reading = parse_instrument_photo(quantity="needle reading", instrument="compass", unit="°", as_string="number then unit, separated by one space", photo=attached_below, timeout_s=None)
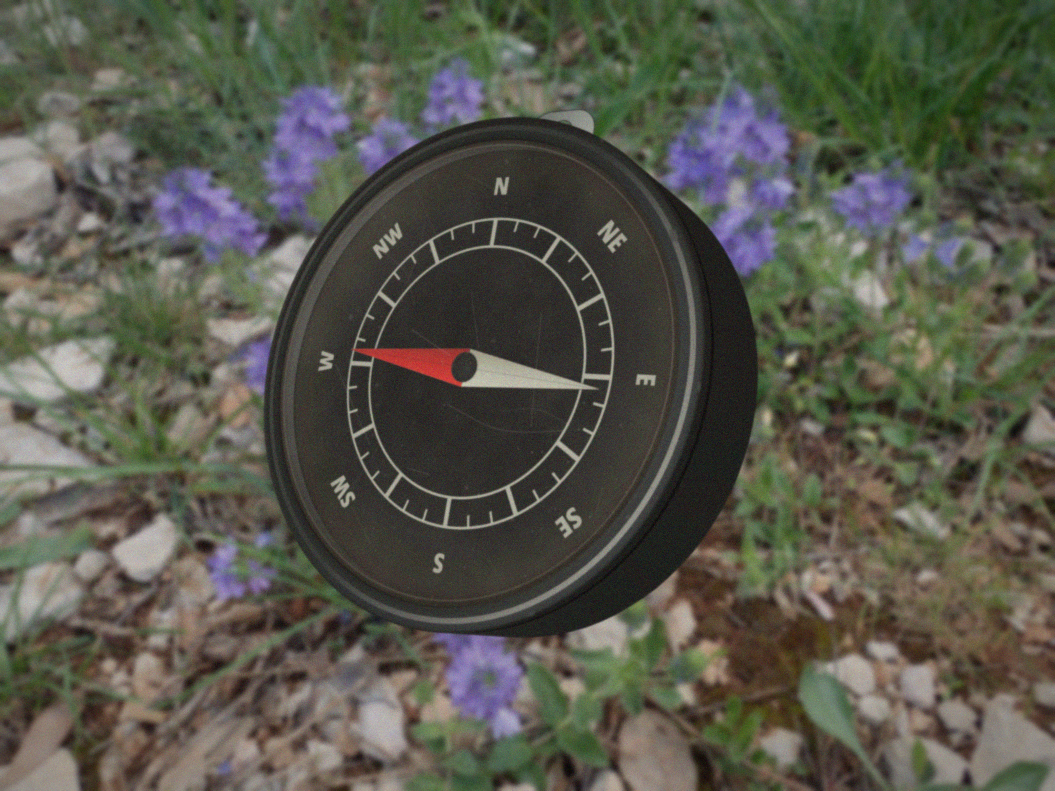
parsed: 275 °
